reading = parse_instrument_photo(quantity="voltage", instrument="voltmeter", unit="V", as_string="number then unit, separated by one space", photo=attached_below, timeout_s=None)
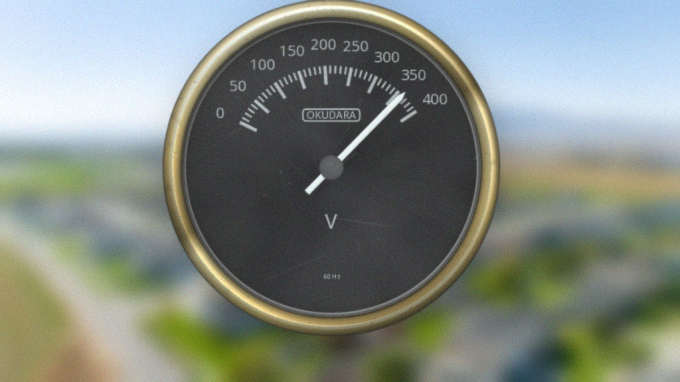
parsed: 360 V
